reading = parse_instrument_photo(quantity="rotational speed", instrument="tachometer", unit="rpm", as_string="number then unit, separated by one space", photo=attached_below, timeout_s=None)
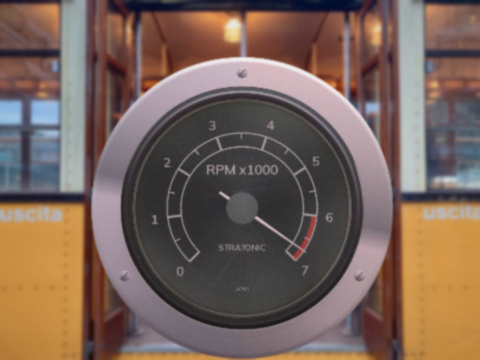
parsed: 6750 rpm
